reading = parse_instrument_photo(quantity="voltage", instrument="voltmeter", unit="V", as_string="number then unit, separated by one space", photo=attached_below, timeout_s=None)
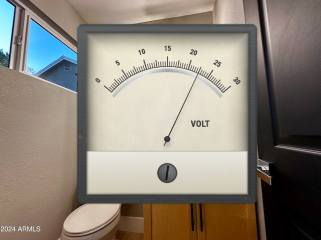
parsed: 22.5 V
